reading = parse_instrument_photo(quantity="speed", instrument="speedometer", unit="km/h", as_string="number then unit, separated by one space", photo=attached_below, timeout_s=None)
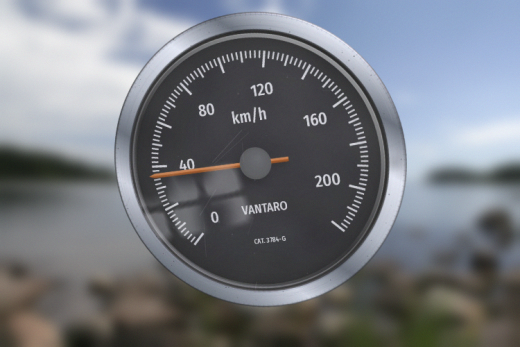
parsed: 36 km/h
